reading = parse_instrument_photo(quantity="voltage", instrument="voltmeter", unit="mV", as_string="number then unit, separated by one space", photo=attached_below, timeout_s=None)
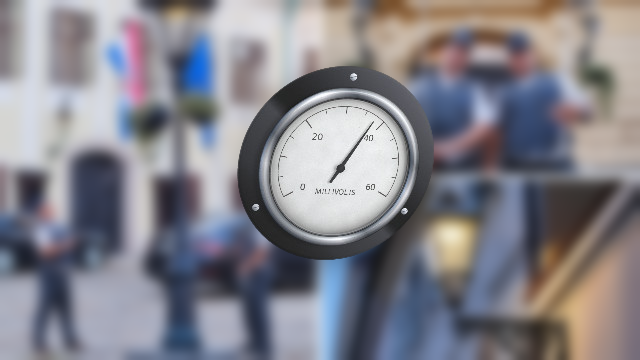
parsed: 37.5 mV
